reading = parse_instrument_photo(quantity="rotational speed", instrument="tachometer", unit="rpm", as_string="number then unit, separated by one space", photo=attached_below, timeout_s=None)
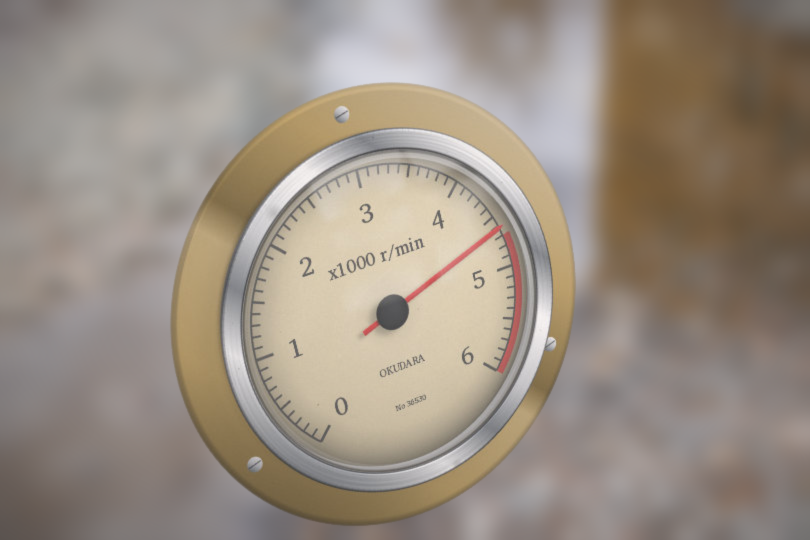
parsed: 4600 rpm
